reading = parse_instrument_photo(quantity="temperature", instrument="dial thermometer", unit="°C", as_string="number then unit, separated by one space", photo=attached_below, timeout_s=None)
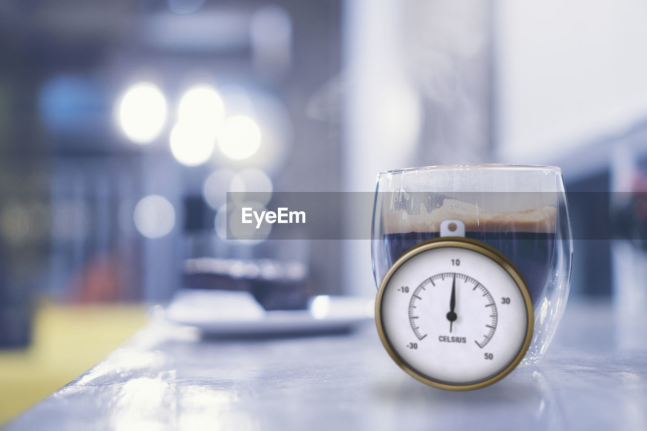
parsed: 10 °C
